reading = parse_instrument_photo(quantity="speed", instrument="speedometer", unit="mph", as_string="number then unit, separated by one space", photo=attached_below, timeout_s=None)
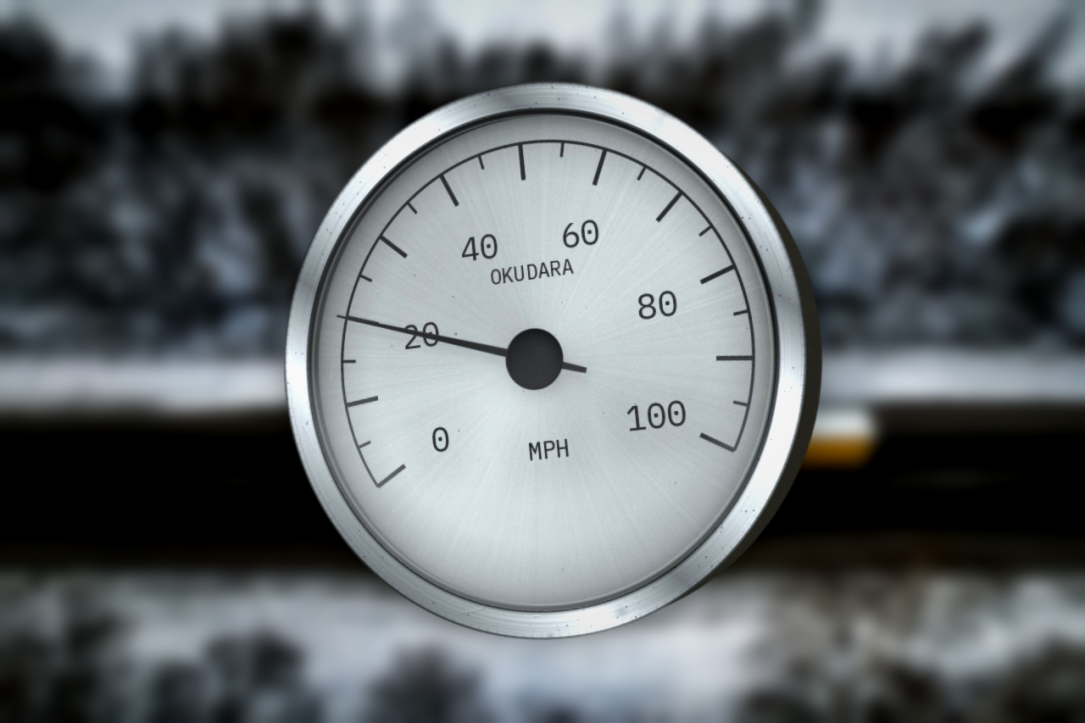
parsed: 20 mph
